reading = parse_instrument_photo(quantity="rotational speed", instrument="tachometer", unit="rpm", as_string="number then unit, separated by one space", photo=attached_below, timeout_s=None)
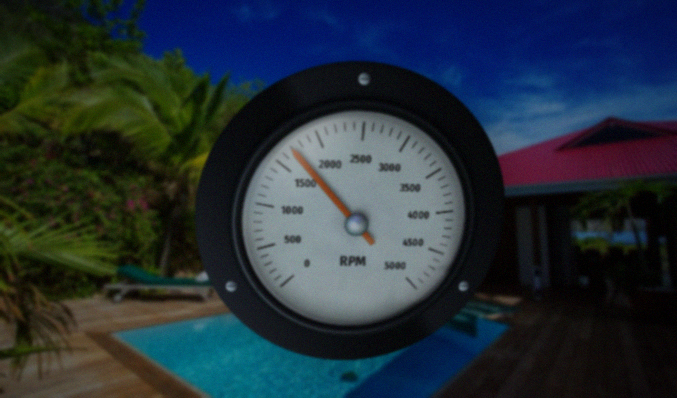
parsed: 1700 rpm
